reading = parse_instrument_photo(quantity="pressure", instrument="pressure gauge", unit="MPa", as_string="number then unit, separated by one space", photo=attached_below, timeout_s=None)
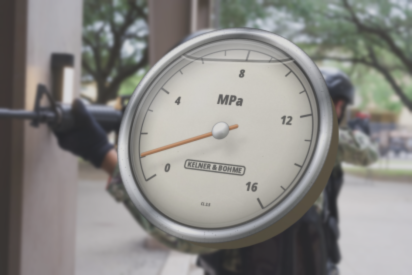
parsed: 1 MPa
